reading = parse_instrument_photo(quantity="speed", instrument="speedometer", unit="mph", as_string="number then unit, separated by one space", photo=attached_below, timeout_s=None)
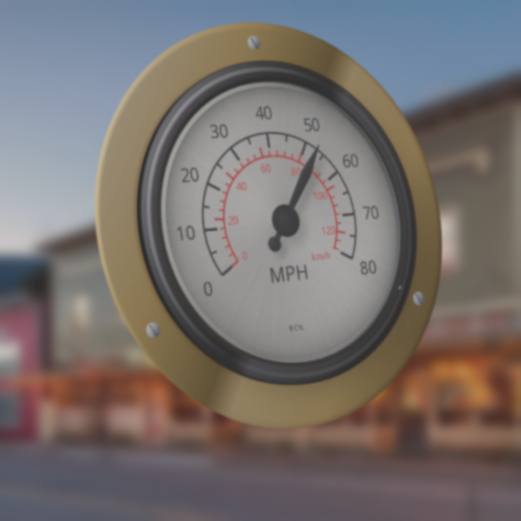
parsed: 52.5 mph
